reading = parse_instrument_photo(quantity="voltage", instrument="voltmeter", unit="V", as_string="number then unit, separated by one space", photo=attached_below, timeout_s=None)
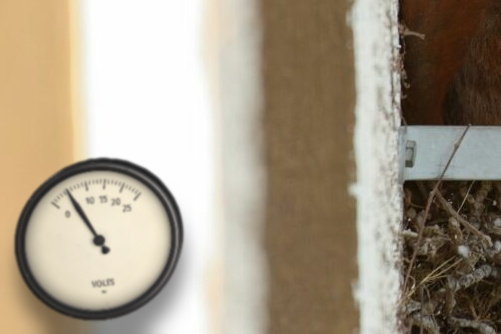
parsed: 5 V
